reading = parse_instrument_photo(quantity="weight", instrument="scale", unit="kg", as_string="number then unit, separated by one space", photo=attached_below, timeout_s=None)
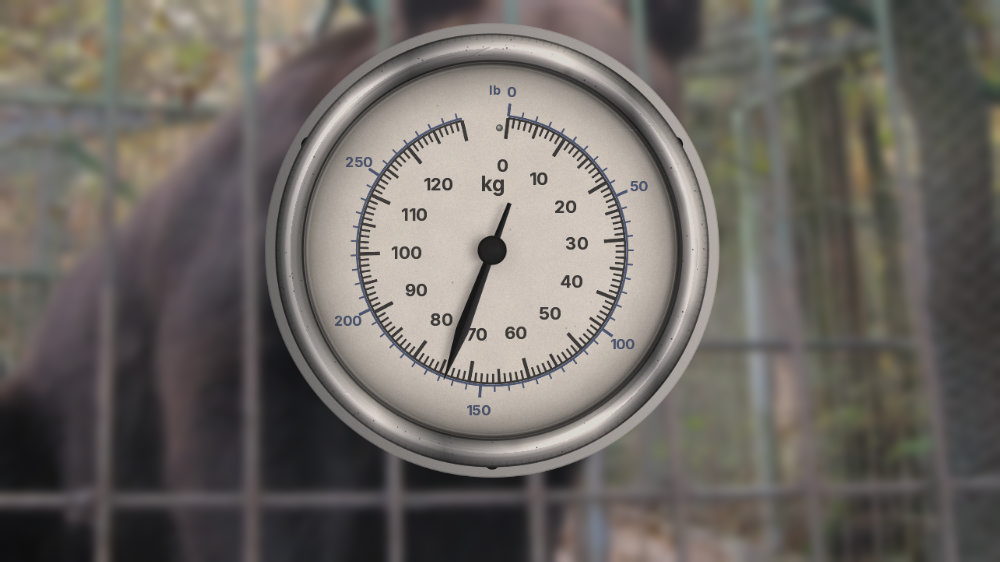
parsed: 74 kg
